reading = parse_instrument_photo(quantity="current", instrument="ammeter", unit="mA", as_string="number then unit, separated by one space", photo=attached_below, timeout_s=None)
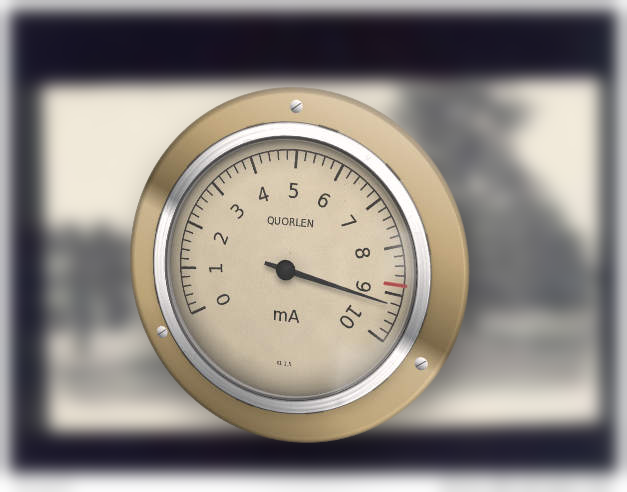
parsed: 9.2 mA
